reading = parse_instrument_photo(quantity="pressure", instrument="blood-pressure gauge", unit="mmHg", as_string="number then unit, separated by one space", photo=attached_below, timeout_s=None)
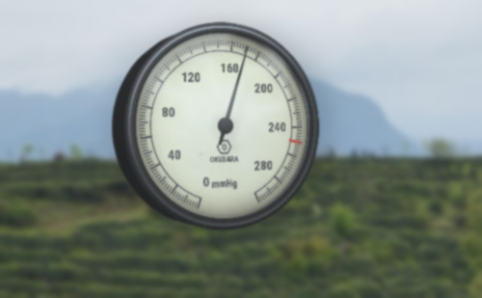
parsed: 170 mmHg
